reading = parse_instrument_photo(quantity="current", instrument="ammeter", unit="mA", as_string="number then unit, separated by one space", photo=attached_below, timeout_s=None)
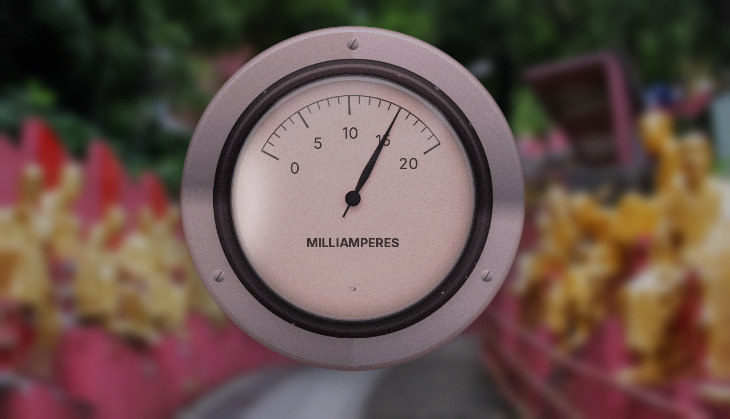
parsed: 15 mA
